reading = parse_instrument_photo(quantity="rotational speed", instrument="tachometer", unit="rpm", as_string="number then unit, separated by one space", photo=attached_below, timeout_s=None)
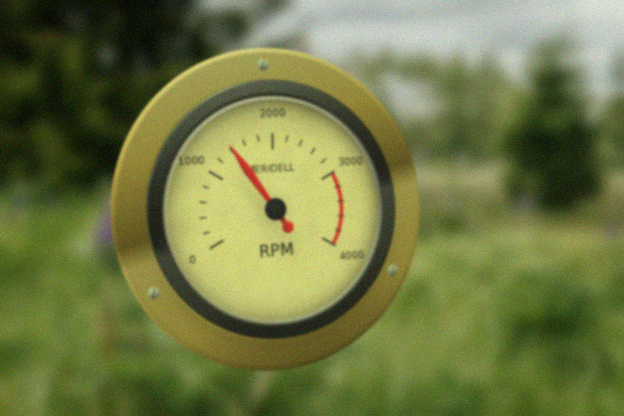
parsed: 1400 rpm
